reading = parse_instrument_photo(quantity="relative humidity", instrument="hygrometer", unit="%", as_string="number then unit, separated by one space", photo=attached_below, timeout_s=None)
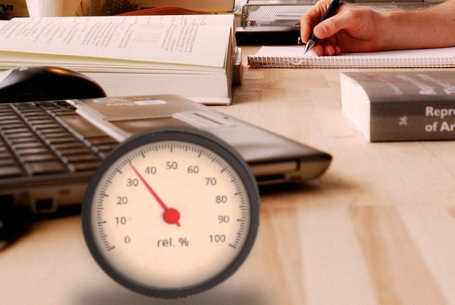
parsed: 35 %
